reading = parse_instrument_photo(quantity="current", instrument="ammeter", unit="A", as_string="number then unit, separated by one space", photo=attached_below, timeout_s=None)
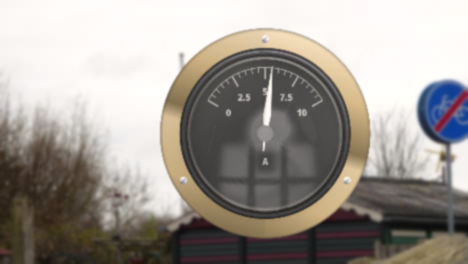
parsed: 5.5 A
